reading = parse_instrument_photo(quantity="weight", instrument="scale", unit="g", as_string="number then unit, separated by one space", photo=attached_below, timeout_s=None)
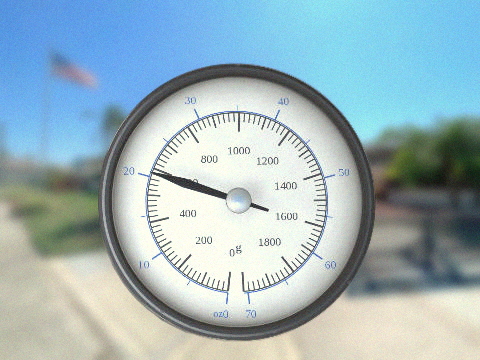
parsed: 580 g
